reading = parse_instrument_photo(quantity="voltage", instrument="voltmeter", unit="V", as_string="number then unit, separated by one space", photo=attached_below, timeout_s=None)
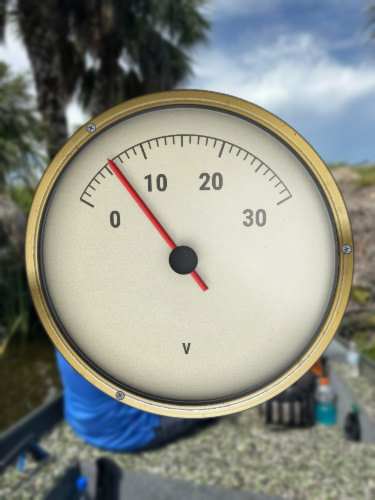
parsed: 6 V
